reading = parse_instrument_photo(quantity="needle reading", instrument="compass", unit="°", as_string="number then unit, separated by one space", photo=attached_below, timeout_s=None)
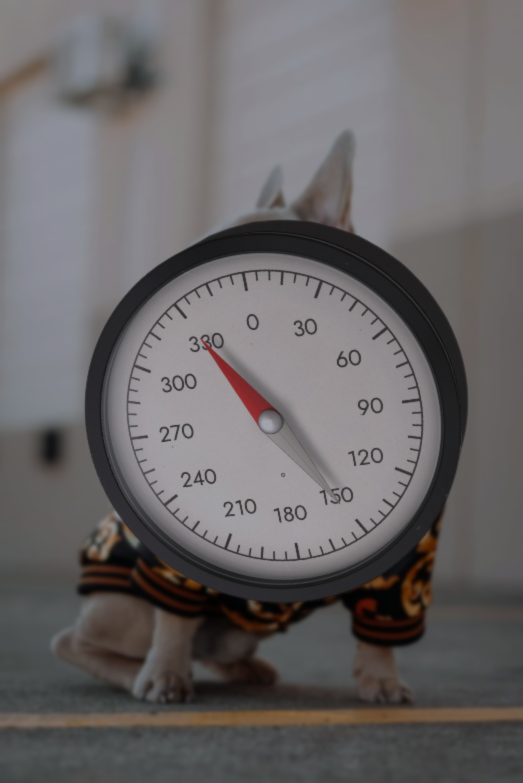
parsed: 330 °
